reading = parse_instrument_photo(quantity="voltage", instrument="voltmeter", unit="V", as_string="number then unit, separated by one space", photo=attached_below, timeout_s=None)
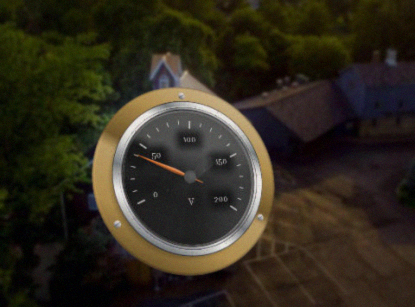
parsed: 40 V
